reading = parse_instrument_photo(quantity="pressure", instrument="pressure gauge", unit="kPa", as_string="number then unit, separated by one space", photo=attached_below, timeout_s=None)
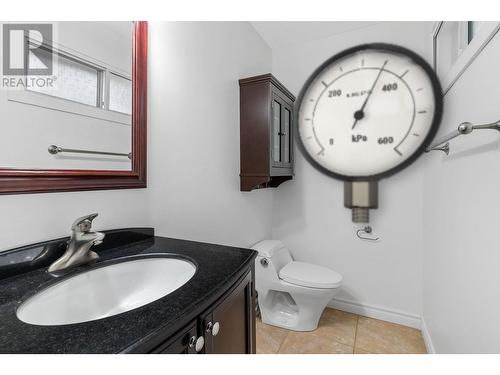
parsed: 350 kPa
